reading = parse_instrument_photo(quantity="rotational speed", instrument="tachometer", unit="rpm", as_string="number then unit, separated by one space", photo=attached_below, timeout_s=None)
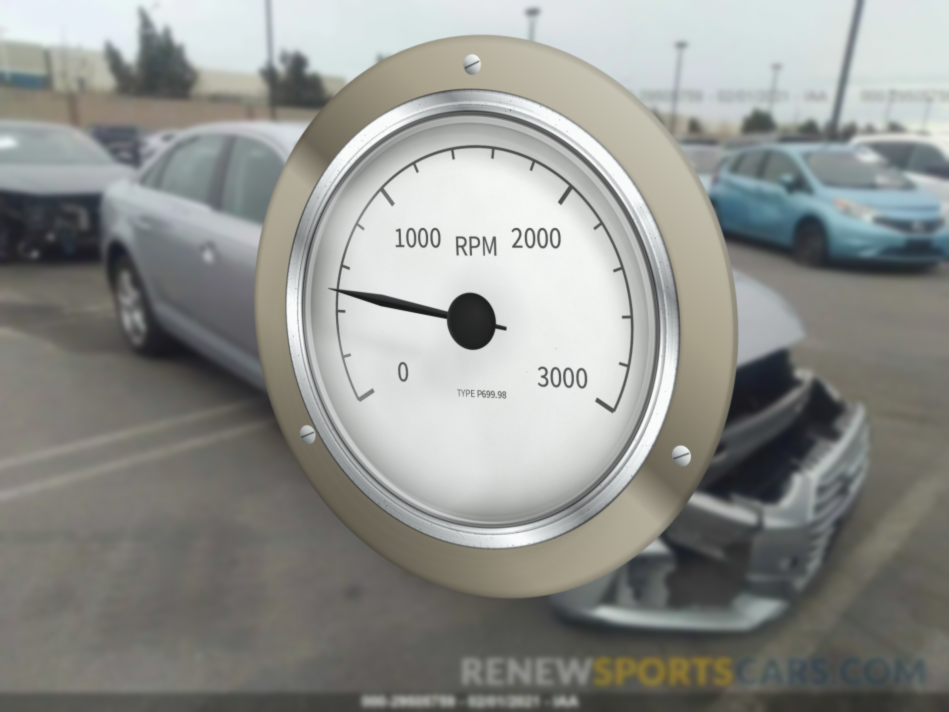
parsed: 500 rpm
